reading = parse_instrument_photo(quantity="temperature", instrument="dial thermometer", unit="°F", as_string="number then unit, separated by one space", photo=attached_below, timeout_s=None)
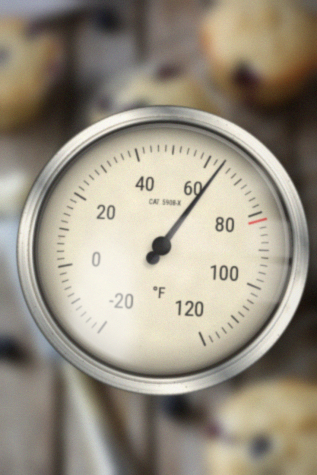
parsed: 64 °F
